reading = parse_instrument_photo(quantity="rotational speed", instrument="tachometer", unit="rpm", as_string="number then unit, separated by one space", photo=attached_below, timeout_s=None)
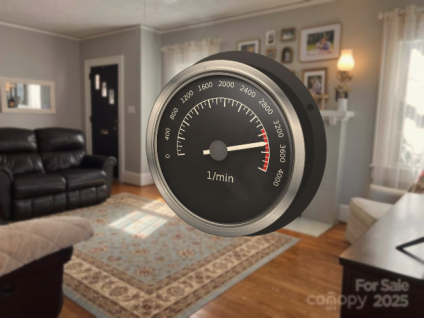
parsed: 3400 rpm
